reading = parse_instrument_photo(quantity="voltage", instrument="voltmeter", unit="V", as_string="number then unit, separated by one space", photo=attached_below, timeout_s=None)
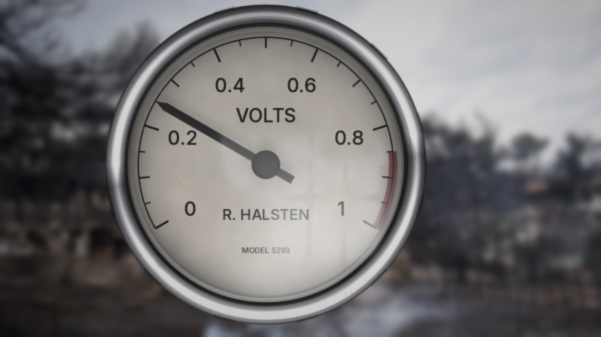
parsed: 0.25 V
